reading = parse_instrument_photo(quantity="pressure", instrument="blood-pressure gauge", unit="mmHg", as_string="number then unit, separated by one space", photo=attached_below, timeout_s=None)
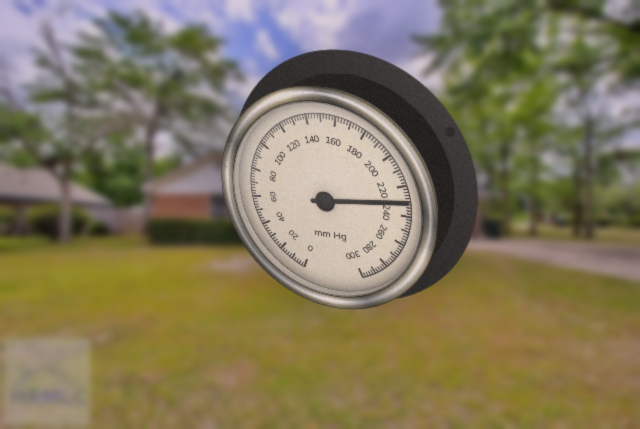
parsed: 230 mmHg
